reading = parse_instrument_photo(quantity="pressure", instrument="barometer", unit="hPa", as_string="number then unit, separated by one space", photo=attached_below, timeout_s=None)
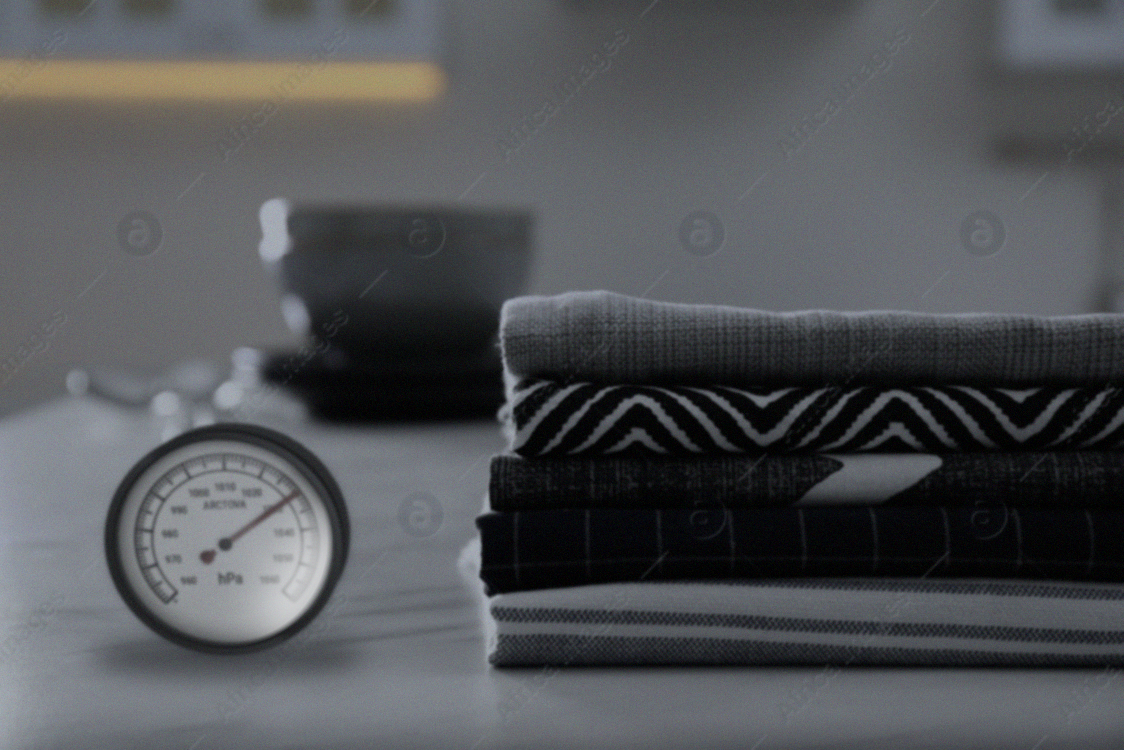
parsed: 1030 hPa
